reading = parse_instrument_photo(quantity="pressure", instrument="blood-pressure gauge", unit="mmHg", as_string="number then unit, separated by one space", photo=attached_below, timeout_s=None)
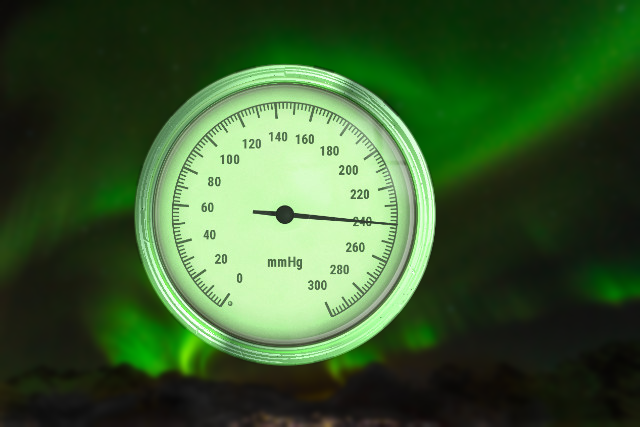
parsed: 240 mmHg
